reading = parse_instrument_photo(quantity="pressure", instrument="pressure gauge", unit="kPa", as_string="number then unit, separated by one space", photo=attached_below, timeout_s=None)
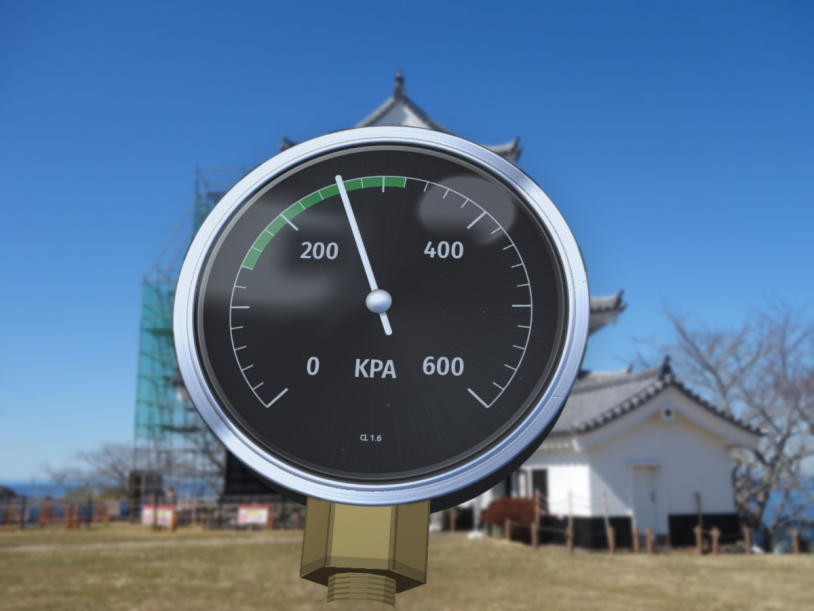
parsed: 260 kPa
